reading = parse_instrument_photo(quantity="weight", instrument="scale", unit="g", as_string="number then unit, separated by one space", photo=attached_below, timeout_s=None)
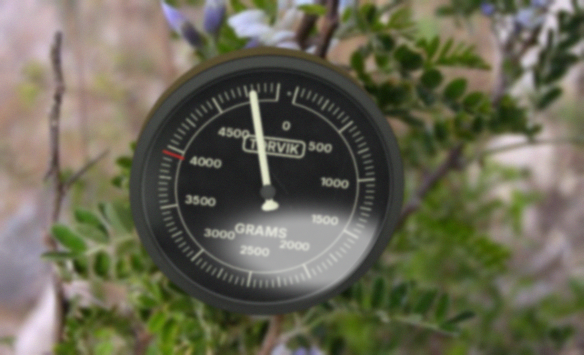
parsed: 4800 g
